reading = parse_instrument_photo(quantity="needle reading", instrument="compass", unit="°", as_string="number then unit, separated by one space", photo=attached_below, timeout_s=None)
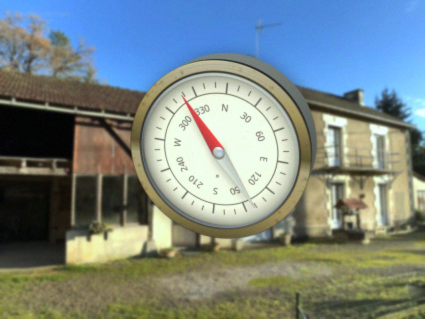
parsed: 320 °
